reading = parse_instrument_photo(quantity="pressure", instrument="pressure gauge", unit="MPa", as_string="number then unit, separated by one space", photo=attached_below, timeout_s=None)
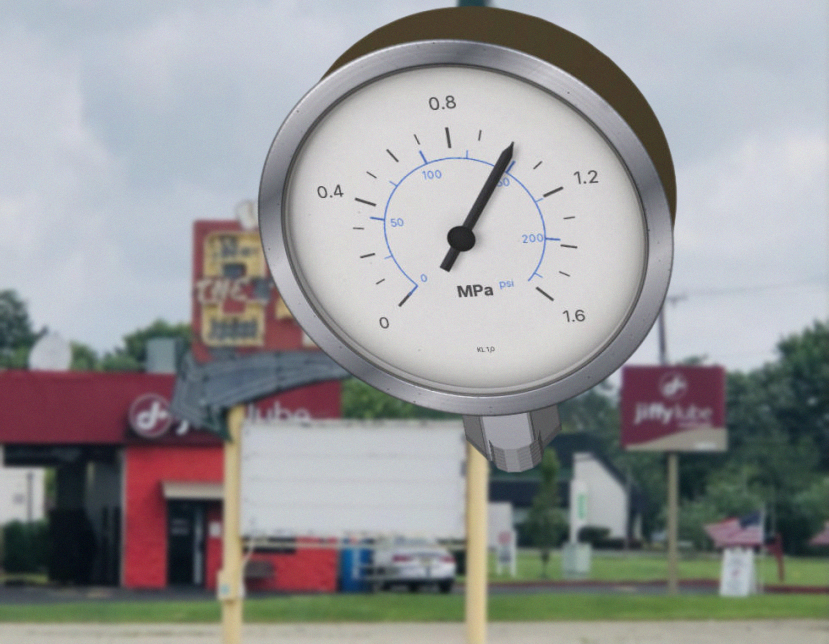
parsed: 1 MPa
